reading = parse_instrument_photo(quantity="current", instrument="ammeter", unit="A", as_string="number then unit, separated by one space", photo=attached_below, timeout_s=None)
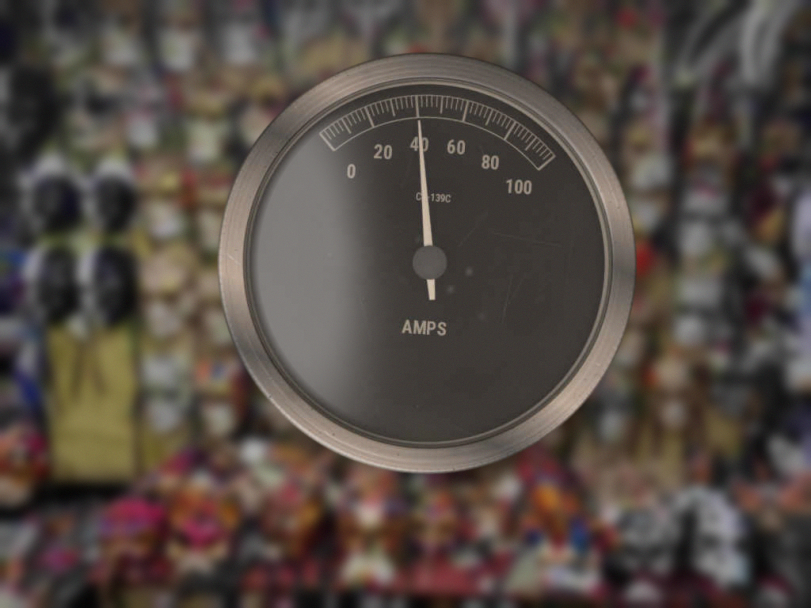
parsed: 40 A
